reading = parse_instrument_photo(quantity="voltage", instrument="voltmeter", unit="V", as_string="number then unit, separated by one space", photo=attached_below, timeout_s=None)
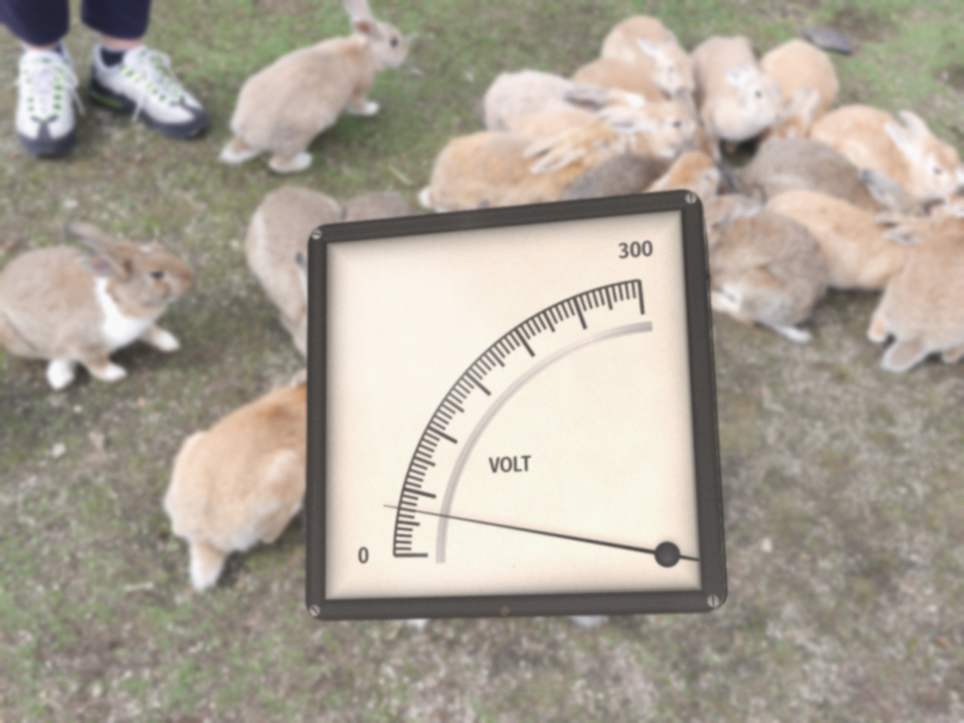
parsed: 35 V
